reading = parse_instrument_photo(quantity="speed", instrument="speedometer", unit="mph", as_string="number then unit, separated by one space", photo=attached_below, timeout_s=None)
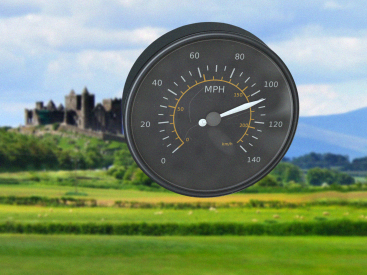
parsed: 105 mph
